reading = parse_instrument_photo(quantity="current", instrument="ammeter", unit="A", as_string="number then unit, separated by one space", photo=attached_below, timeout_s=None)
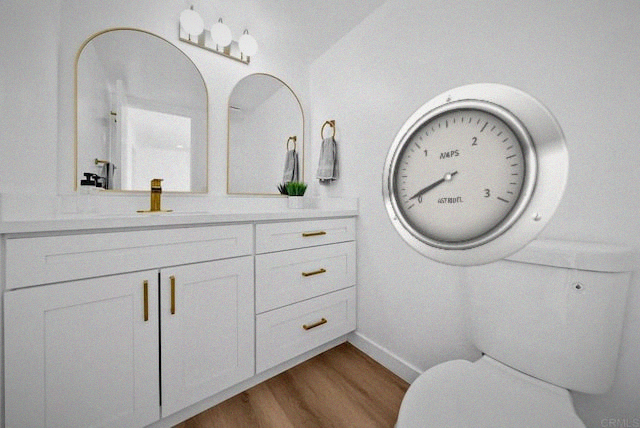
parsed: 0.1 A
